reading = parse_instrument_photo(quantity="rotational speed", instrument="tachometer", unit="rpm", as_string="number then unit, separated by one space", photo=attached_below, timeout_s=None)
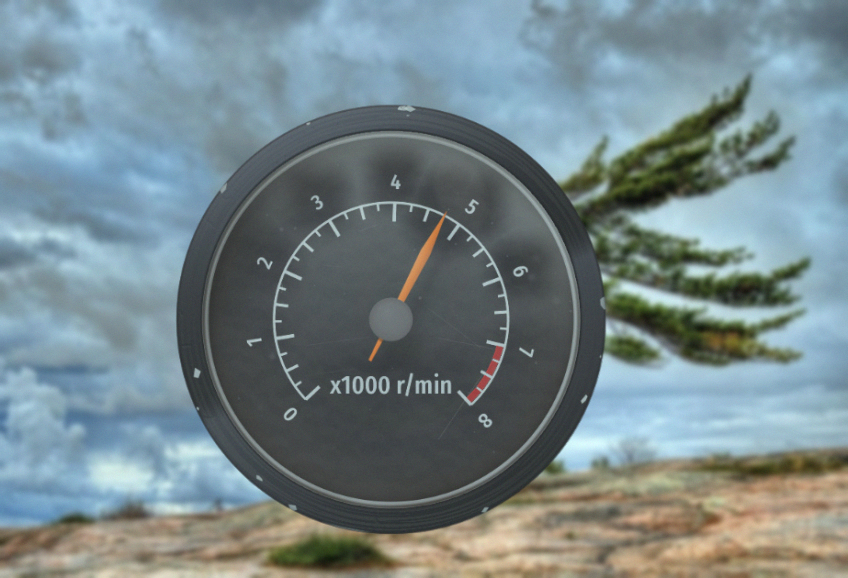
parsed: 4750 rpm
